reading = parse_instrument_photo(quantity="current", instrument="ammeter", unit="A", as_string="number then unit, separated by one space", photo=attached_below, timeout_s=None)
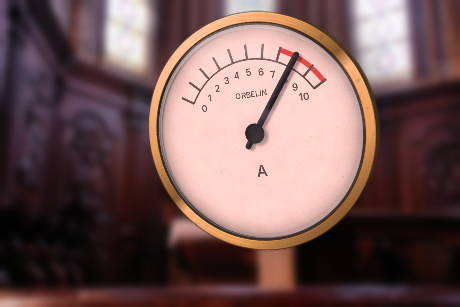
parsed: 8 A
